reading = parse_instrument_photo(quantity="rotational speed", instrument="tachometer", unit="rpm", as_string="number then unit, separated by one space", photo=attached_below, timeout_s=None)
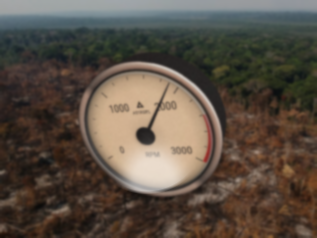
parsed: 1900 rpm
